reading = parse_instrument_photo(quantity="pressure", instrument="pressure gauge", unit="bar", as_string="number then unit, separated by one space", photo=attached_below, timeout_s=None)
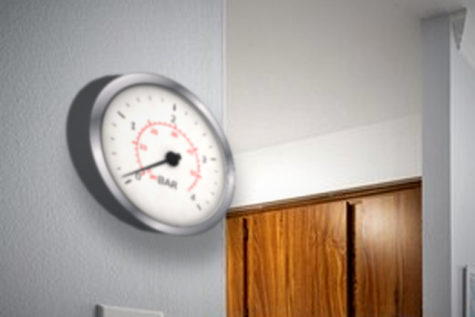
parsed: 0.1 bar
